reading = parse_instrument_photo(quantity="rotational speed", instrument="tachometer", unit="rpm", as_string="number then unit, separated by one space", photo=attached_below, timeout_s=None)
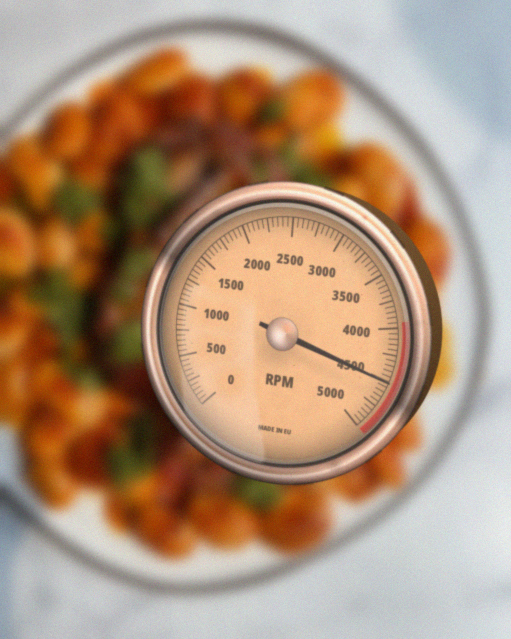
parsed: 4500 rpm
